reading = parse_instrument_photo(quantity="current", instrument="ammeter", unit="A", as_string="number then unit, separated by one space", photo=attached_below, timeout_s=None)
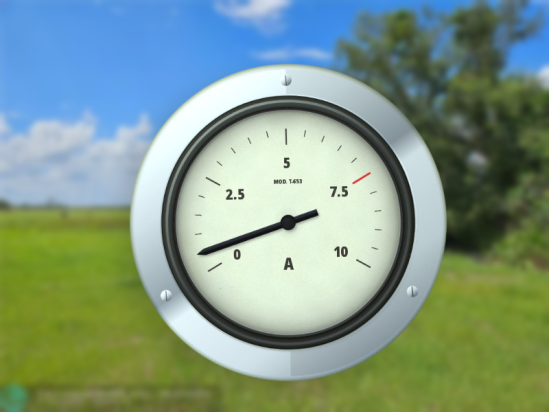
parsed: 0.5 A
